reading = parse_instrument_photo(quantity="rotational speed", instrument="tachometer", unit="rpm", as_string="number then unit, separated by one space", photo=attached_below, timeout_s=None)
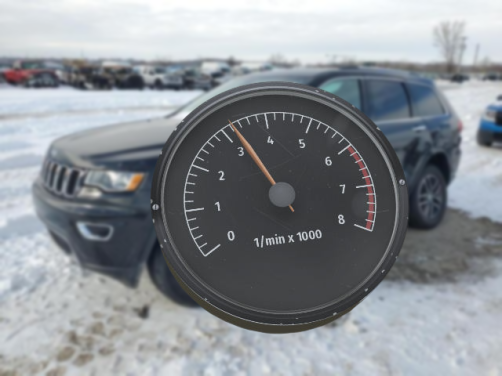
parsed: 3200 rpm
